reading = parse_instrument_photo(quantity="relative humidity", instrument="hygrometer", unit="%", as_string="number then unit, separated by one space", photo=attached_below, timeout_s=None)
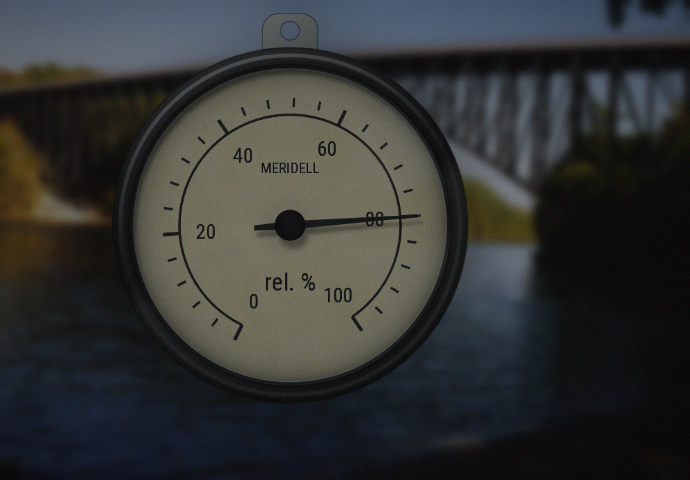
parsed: 80 %
